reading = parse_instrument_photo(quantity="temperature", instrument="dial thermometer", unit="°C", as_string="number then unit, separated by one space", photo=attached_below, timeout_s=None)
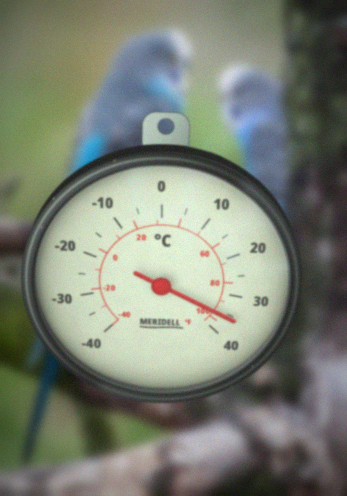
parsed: 35 °C
